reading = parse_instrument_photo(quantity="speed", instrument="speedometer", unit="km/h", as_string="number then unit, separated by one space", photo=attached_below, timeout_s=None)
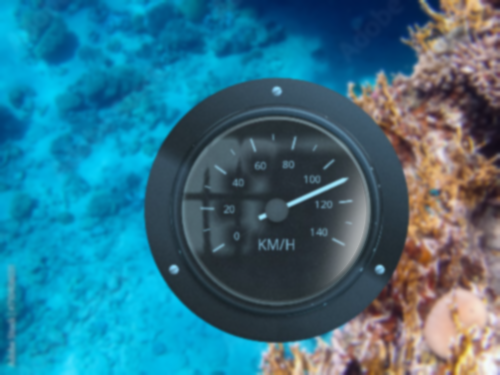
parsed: 110 km/h
